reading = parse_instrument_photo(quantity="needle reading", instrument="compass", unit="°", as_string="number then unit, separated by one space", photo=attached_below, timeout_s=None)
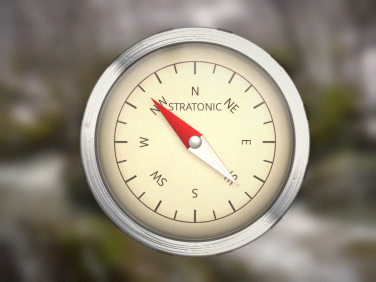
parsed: 315 °
